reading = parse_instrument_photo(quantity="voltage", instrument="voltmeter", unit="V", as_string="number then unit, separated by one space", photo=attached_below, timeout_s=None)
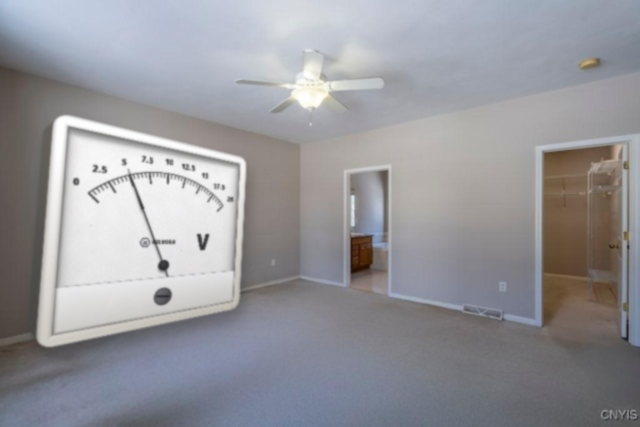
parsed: 5 V
